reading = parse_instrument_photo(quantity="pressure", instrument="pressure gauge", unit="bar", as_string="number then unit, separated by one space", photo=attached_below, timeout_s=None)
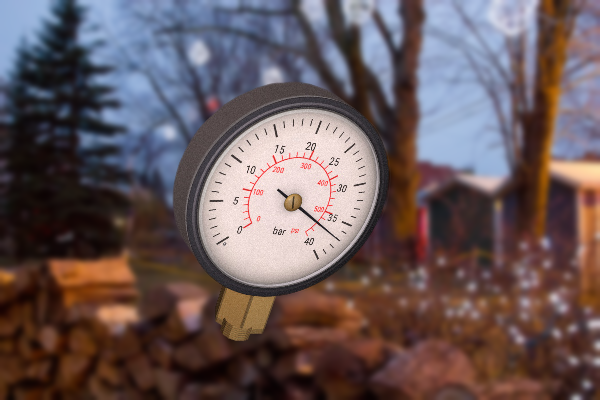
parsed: 37 bar
